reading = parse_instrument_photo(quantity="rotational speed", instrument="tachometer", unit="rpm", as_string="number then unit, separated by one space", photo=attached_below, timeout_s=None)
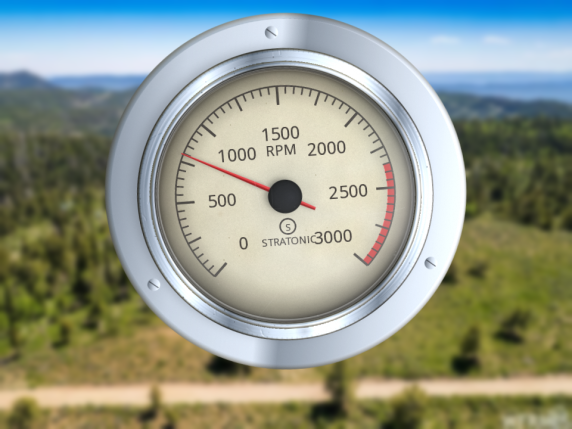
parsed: 800 rpm
